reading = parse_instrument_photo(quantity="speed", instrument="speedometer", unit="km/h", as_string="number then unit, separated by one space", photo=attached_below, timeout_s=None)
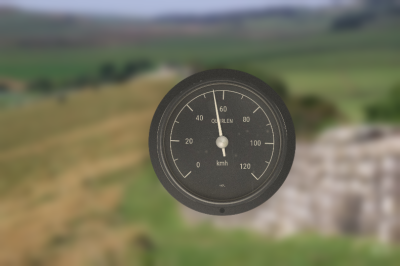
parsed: 55 km/h
